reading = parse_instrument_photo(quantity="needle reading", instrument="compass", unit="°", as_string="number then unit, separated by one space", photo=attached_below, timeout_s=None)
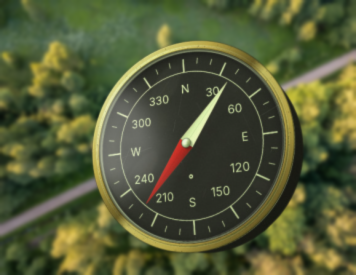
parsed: 220 °
